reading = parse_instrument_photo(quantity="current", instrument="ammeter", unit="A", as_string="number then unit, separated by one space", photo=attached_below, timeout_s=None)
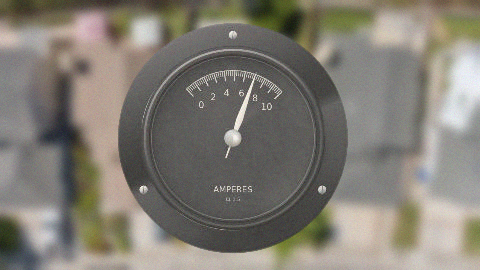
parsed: 7 A
